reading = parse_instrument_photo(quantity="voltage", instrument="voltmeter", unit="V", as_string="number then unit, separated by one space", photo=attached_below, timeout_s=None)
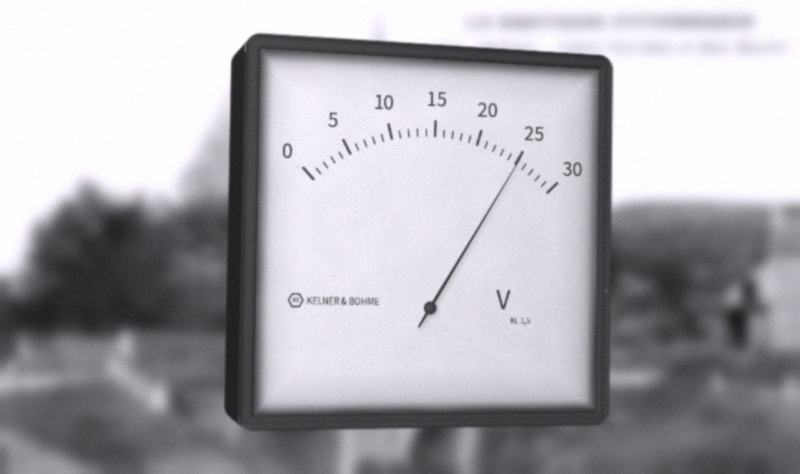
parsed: 25 V
